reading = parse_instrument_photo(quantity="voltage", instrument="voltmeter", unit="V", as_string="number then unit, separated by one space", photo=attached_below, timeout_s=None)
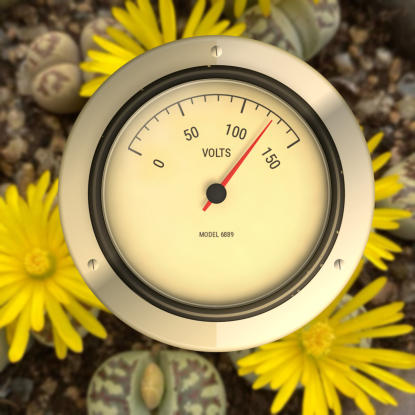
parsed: 125 V
